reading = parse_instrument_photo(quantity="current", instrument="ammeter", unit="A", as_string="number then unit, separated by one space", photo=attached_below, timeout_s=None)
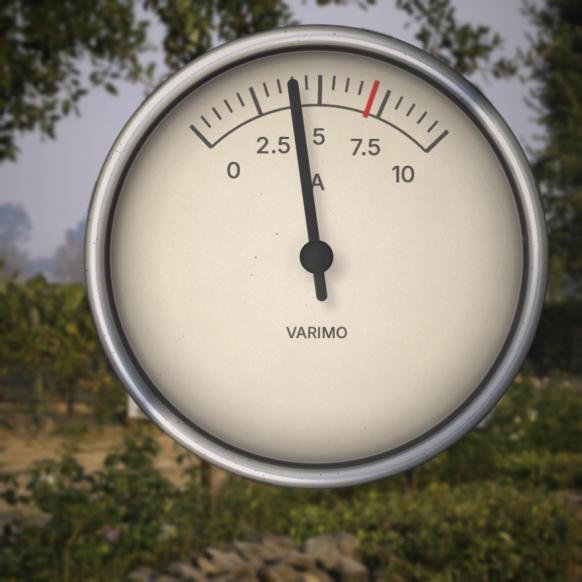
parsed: 4 A
